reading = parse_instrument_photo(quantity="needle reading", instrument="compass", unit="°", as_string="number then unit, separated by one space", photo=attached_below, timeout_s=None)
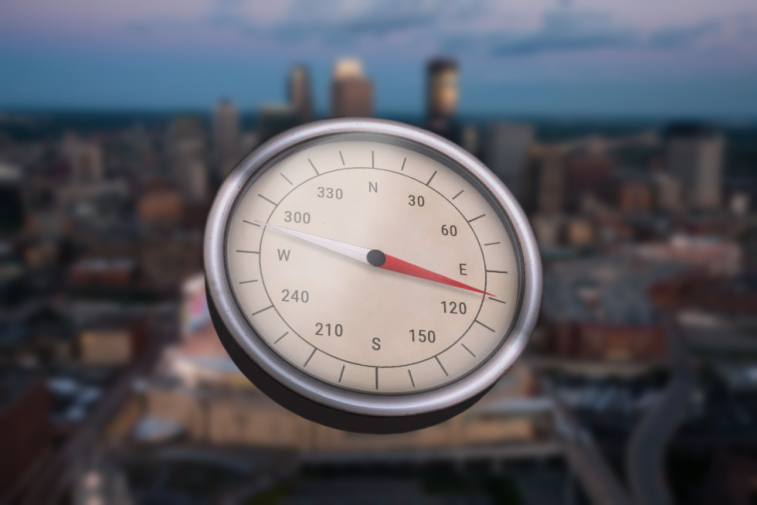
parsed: 105 °
